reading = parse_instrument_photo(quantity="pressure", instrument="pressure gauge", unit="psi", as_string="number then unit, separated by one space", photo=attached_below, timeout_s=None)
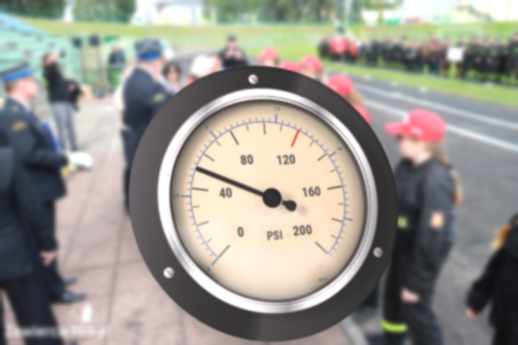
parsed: 50 psi
